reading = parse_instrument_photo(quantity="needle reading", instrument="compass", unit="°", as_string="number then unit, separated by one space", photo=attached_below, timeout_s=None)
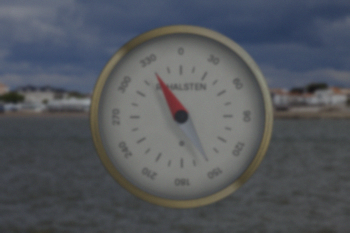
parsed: 330 °
